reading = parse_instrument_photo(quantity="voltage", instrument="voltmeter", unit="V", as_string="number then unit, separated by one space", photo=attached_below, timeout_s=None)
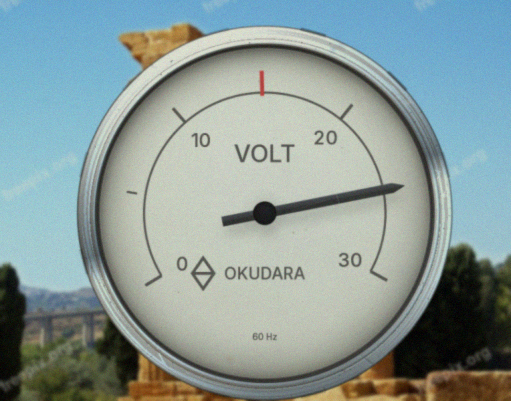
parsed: 25 V
